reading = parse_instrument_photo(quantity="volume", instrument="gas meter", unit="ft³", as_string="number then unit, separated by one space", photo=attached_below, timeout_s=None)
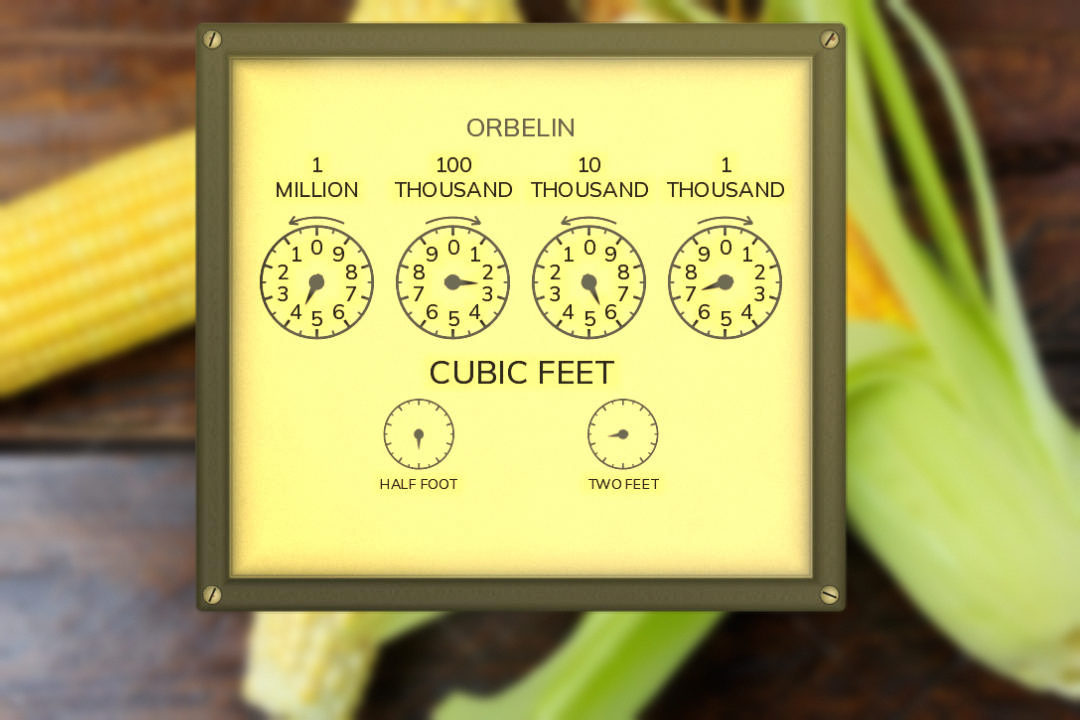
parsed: 425700 ft³
